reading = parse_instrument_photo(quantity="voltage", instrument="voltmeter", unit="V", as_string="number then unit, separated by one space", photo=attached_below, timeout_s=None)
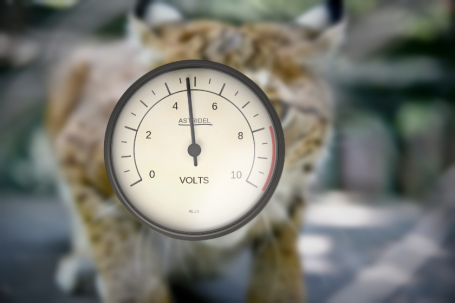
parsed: 4.75 V
